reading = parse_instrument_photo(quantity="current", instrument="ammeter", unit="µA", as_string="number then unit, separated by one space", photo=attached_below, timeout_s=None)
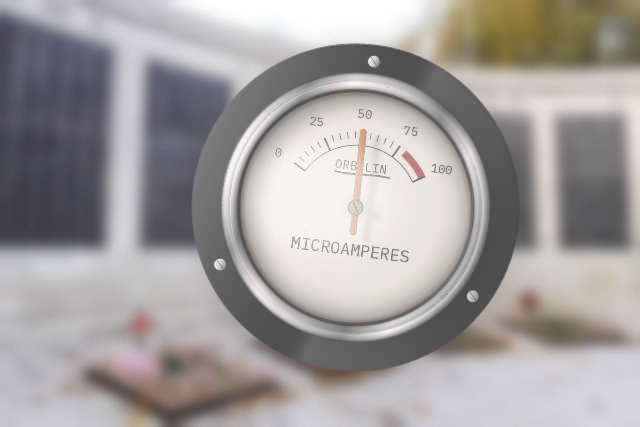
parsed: 50 µA
